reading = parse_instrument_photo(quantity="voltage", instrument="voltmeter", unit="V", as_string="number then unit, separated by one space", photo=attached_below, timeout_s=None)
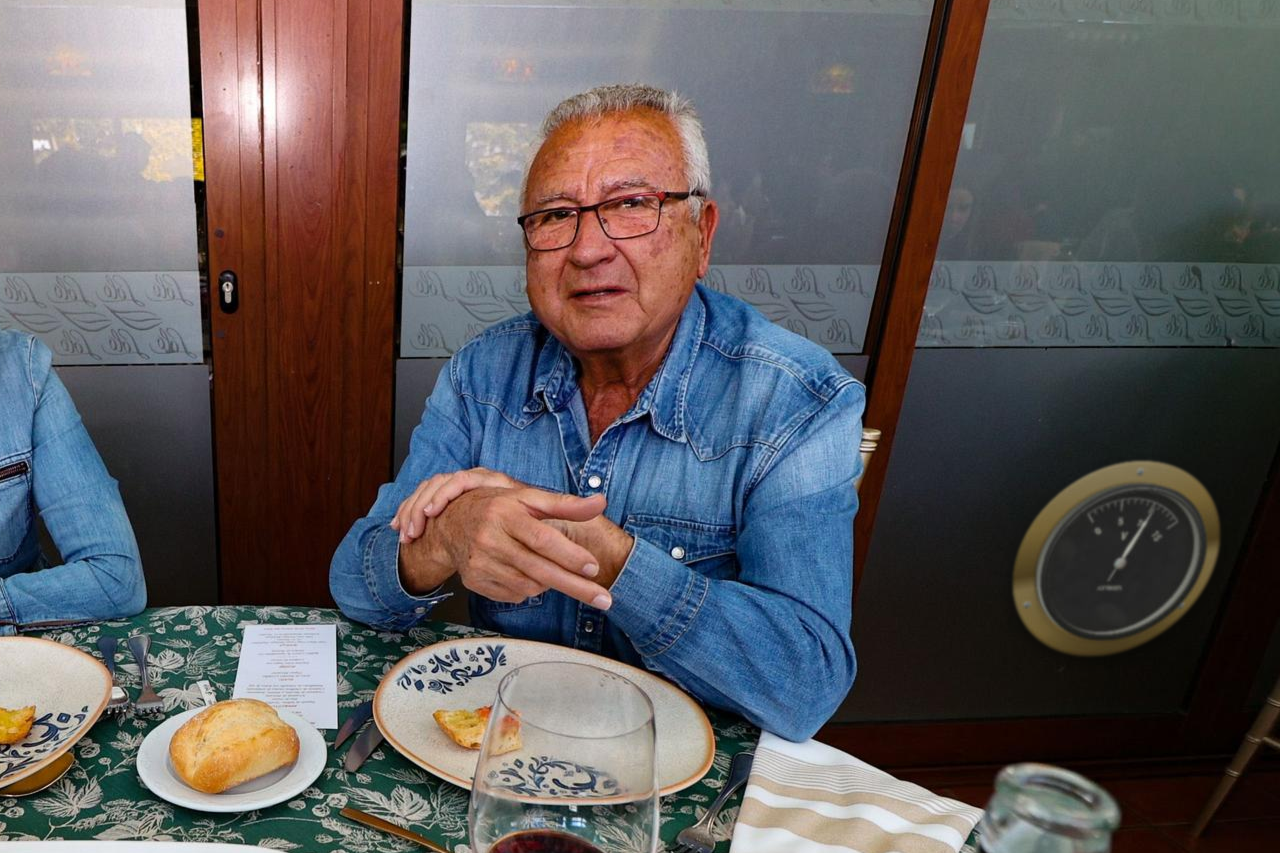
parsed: 10 V
